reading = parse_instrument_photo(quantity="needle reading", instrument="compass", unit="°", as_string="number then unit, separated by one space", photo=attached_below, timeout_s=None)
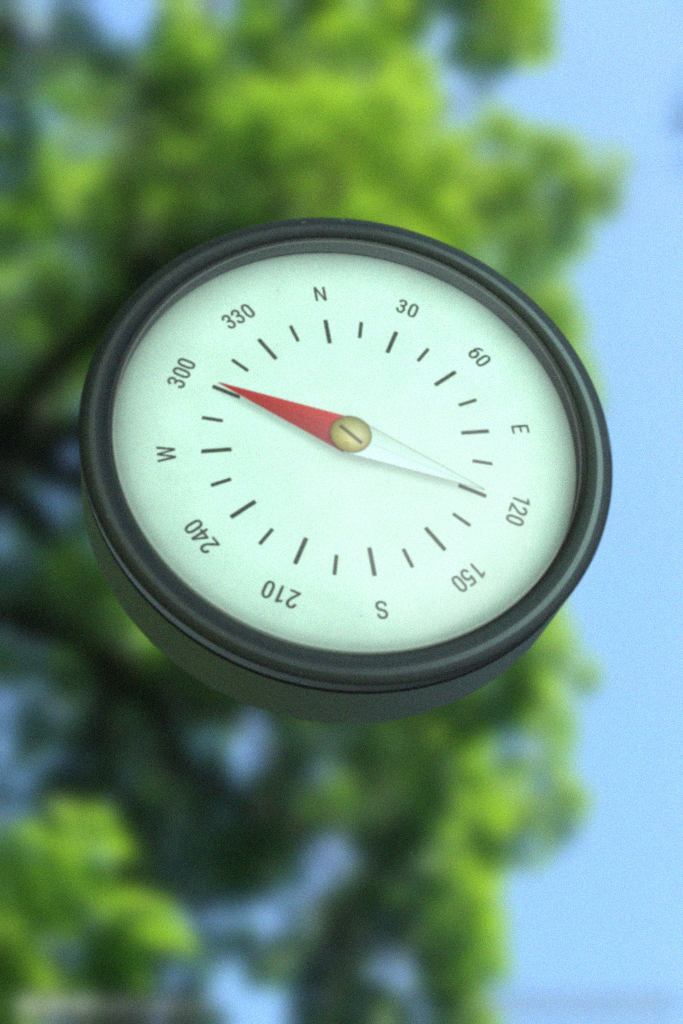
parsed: 300 °
